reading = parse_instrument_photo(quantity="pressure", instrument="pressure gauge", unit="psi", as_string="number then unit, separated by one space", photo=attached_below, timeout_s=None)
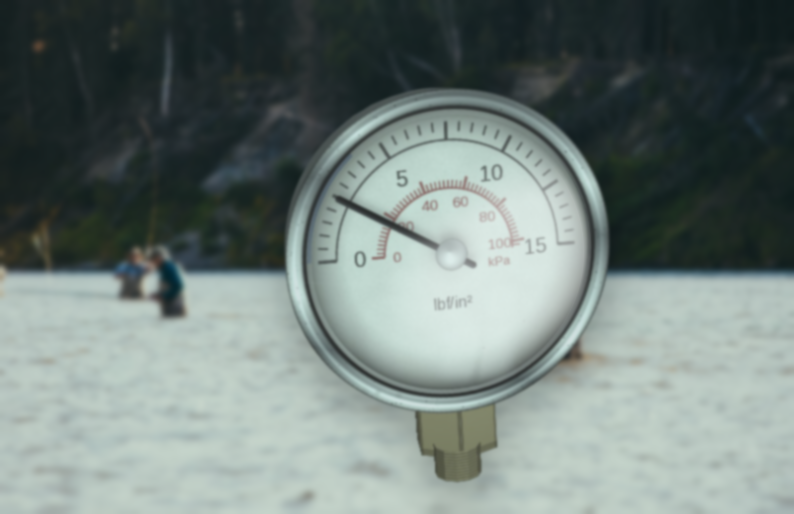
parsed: 2.5 psi
